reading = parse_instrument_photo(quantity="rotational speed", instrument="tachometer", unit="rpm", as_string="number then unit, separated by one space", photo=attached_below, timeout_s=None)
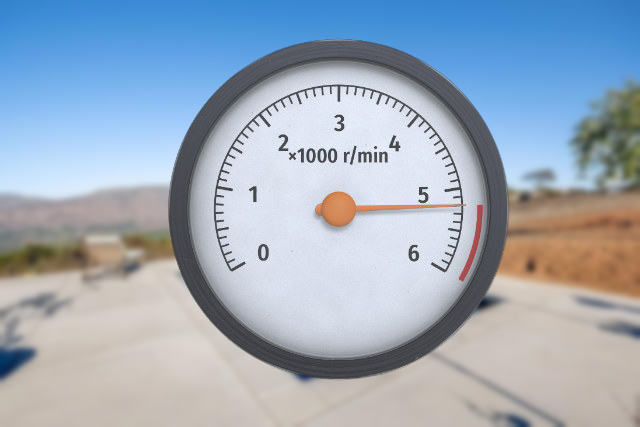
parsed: 5200 rpm
